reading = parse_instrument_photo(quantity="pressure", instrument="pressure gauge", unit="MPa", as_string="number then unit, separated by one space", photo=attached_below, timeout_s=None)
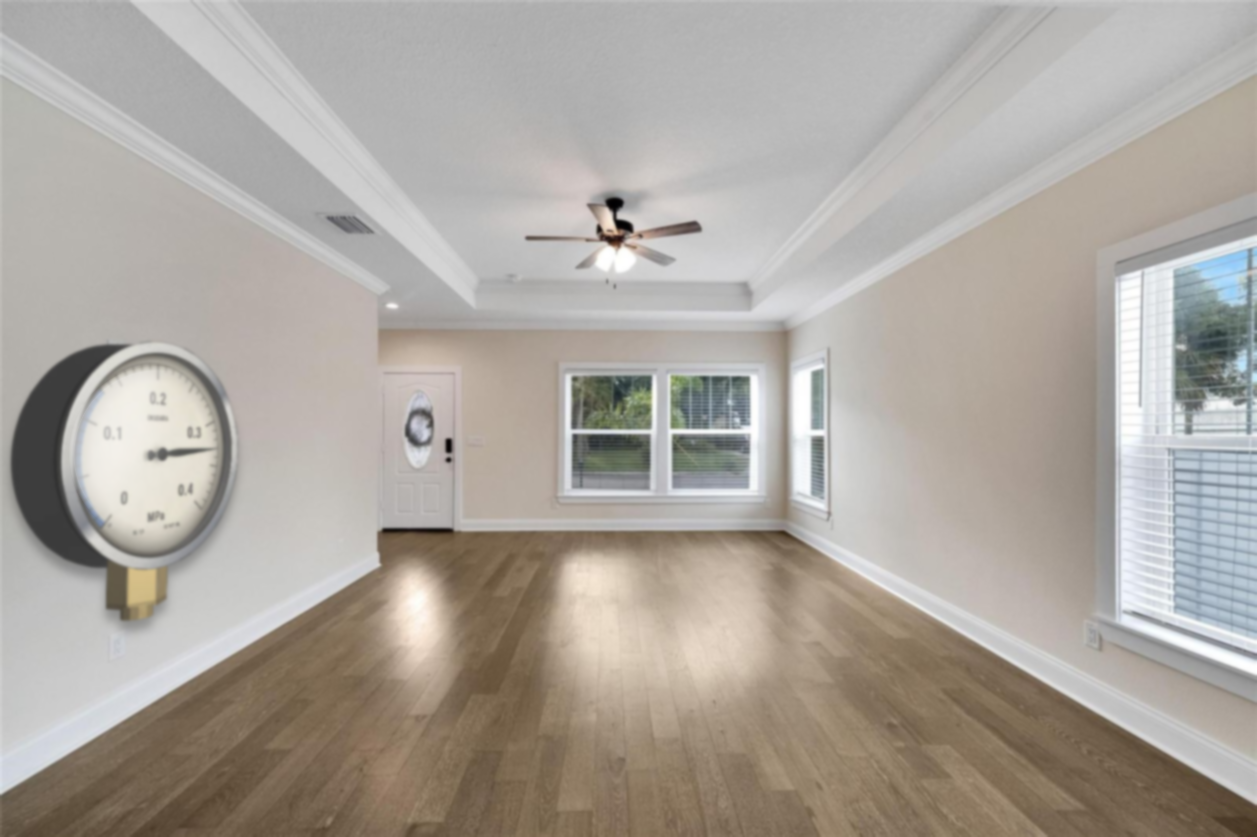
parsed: 0.33 MPa
